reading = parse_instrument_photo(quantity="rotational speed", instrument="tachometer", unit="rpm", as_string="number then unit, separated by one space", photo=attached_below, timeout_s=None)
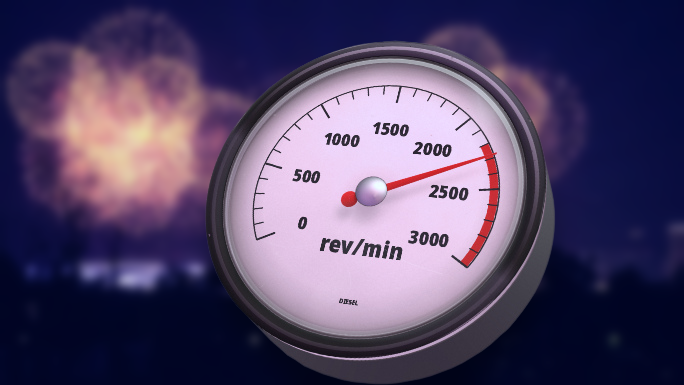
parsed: 2300 rpm
